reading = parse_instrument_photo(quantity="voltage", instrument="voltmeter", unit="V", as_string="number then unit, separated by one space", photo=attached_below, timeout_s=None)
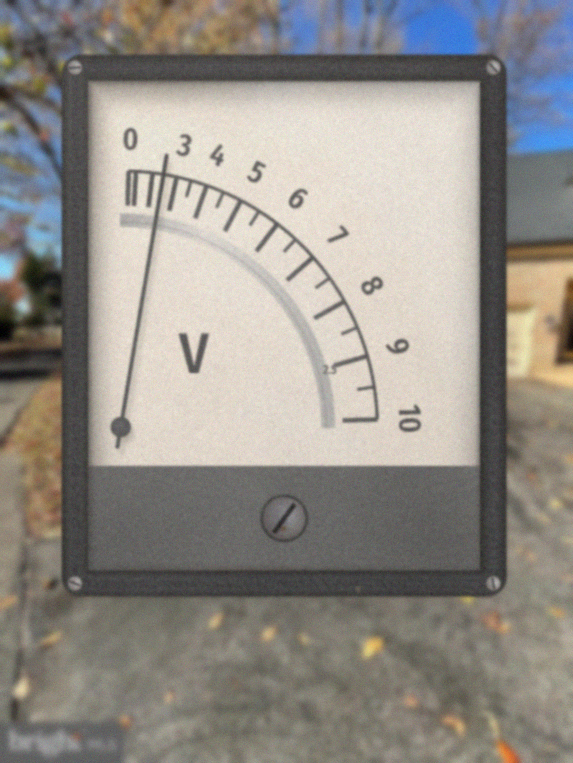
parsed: 2.5 V
